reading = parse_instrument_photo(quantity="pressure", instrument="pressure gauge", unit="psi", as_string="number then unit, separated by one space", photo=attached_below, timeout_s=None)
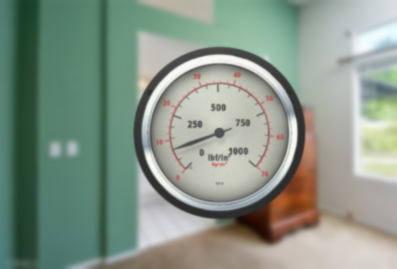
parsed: 100 psi
